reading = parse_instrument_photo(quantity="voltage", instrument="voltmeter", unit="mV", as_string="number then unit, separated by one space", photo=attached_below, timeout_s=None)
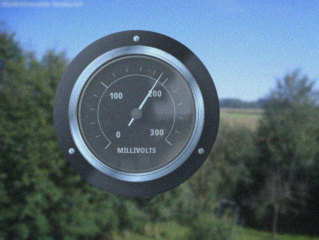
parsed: 190 mV
